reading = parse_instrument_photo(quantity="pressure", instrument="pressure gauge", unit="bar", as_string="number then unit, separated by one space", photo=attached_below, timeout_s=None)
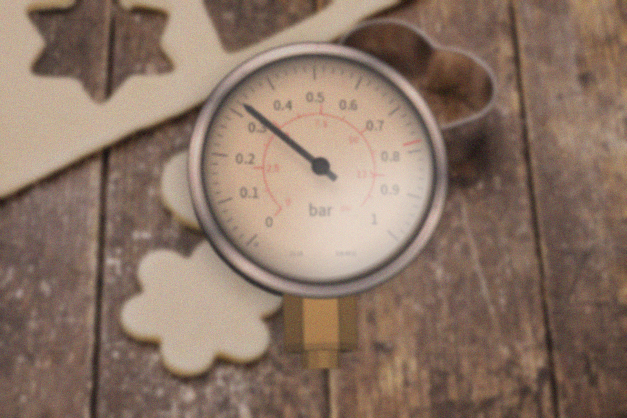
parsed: 0.32 bar
